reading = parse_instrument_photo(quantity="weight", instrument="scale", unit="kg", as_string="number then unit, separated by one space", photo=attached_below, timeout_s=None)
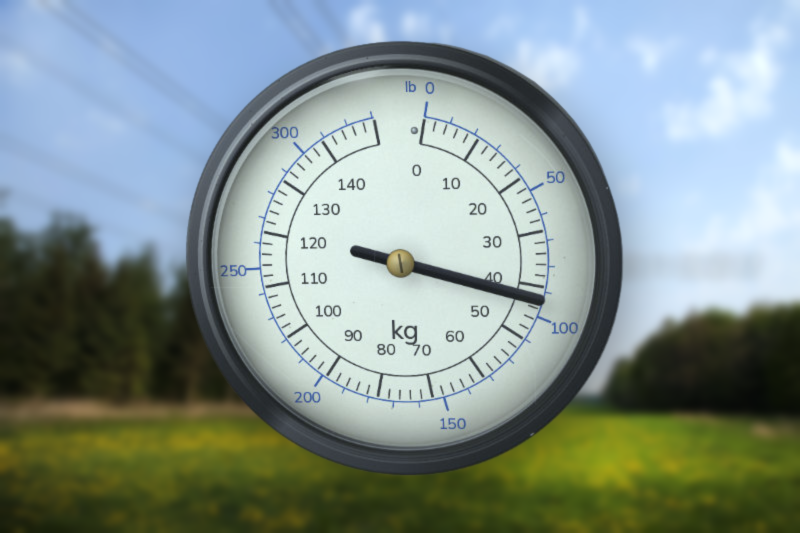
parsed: 42 kg
